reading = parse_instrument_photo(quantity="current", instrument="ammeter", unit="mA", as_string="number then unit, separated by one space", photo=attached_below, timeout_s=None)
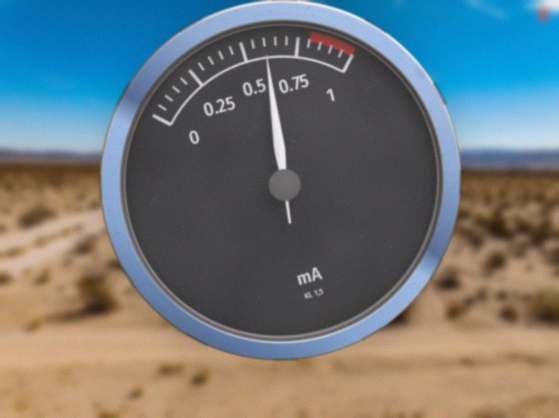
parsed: 0.6 mA
